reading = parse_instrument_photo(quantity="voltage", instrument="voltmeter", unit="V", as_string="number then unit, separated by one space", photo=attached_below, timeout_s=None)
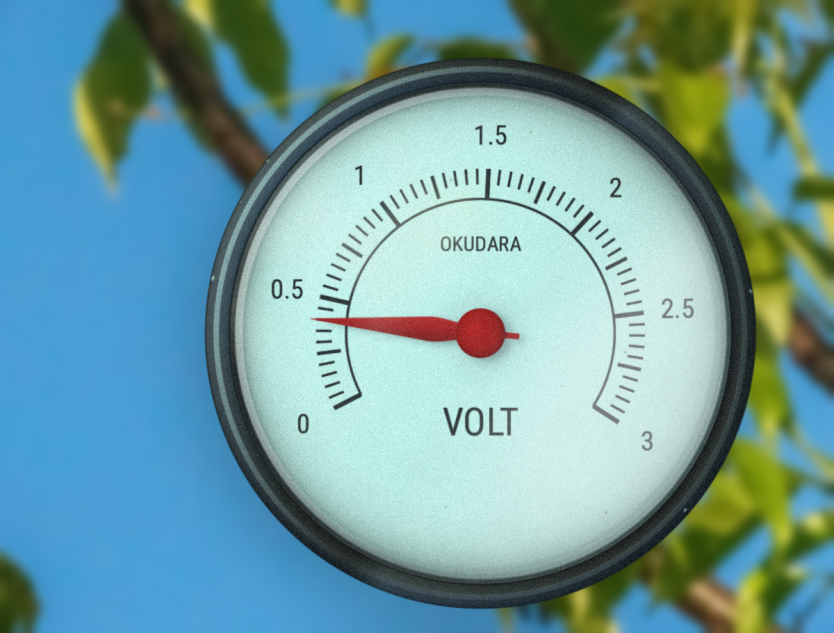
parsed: 0.4 V
